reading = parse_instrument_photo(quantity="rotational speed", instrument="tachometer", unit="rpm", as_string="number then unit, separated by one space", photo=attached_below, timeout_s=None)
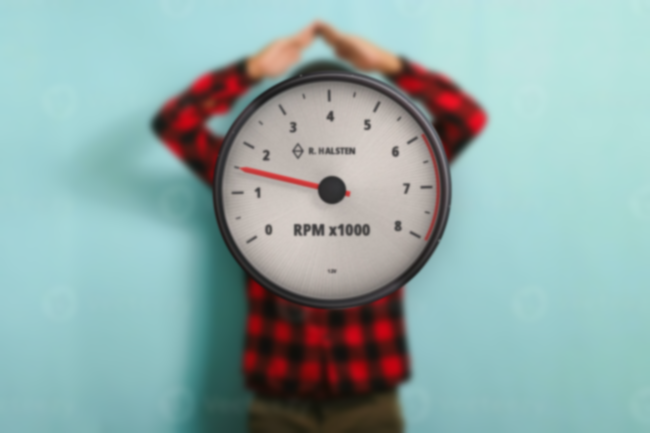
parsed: 1500 rpm
